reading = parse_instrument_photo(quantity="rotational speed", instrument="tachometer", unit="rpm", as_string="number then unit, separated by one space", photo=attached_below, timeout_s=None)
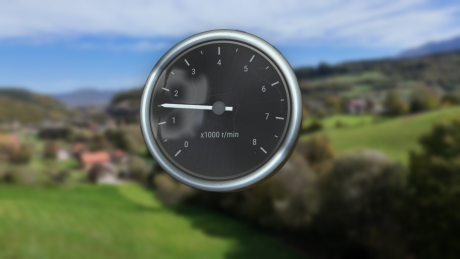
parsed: 1500 rpm
